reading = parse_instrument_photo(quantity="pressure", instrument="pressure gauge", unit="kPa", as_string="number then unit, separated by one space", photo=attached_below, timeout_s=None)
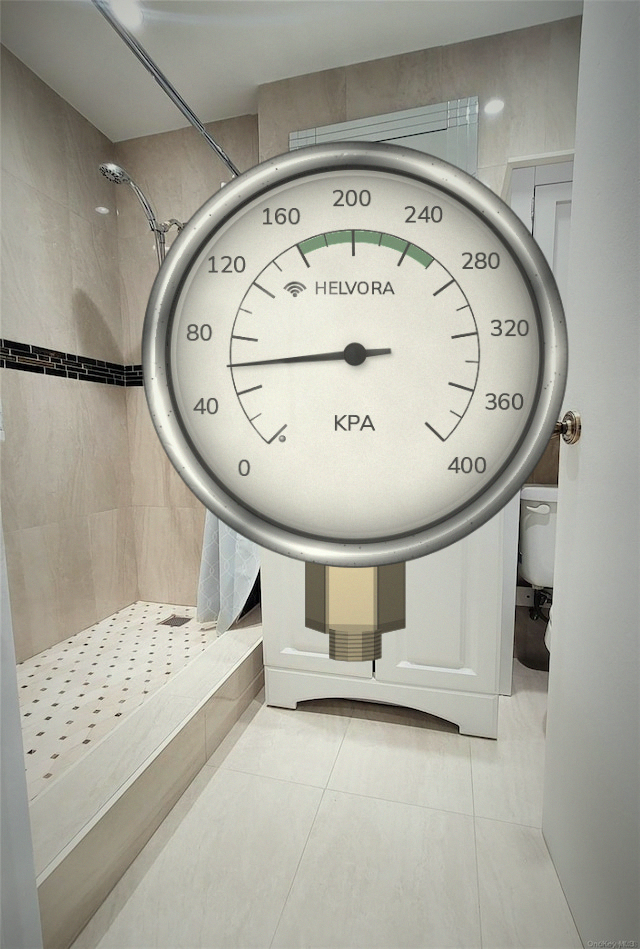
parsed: 60 kPa
